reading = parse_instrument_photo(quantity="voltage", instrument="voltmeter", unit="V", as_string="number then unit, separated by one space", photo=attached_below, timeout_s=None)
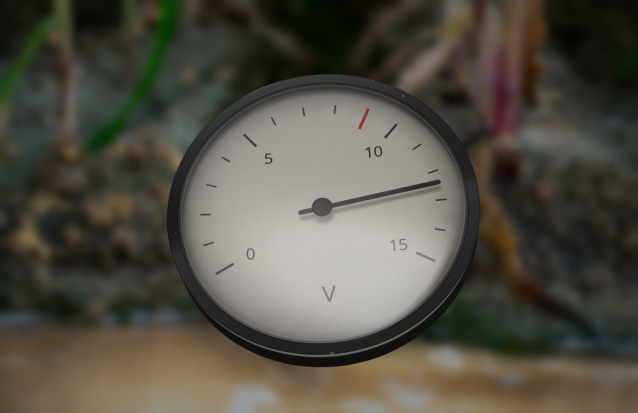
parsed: 12.5 V
